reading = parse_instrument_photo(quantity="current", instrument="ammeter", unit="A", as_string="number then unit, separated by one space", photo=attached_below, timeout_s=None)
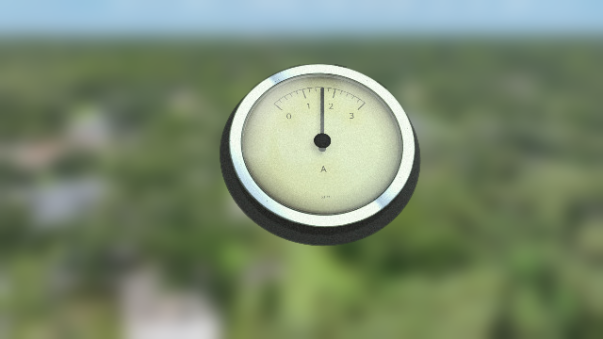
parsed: 1.6 A
